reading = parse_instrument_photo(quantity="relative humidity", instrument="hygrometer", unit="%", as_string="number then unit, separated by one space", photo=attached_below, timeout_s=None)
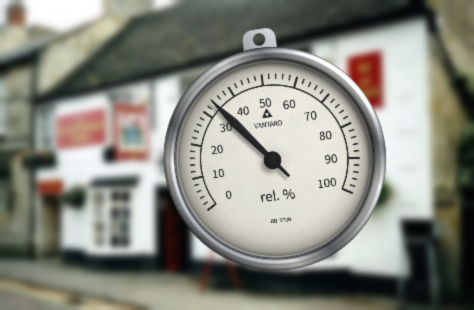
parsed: 34 %
